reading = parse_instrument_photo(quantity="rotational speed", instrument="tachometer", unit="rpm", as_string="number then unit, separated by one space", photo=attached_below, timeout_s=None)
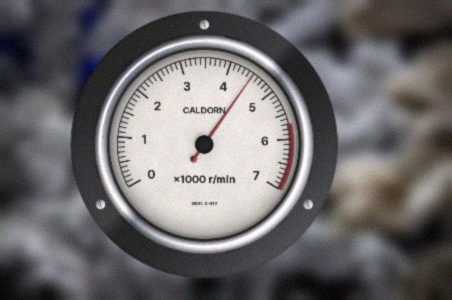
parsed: 4500 rpm
